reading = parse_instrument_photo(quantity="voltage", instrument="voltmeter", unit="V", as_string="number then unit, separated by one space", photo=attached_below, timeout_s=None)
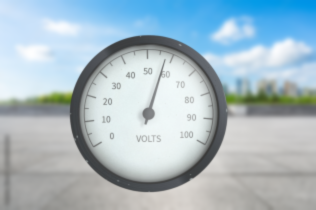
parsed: 57.5 V
